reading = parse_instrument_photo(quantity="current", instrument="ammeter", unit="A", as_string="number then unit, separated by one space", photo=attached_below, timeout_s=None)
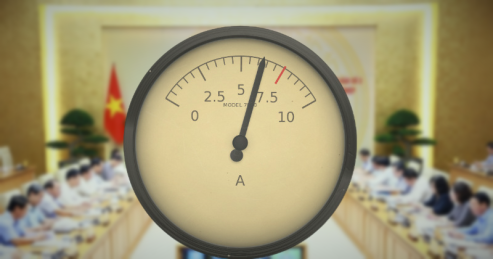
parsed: 6.25 A
